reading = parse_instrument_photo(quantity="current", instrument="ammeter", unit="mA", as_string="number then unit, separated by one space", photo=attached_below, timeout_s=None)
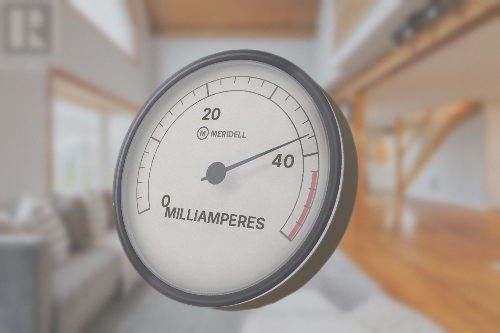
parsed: 38 mA
